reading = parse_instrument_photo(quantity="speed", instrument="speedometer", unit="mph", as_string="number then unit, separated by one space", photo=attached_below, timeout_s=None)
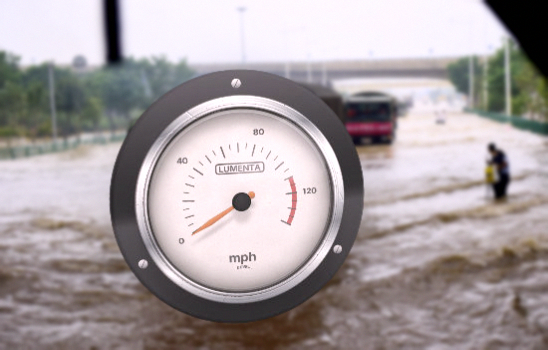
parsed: 0 mph
